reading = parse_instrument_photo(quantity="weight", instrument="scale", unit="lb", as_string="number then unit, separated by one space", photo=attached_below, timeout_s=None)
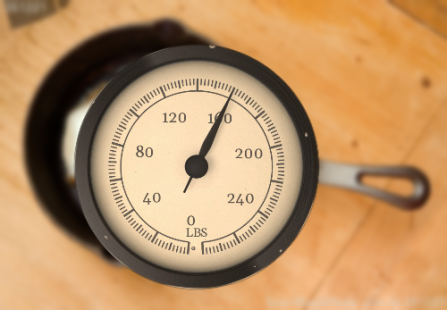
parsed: 160 lb
